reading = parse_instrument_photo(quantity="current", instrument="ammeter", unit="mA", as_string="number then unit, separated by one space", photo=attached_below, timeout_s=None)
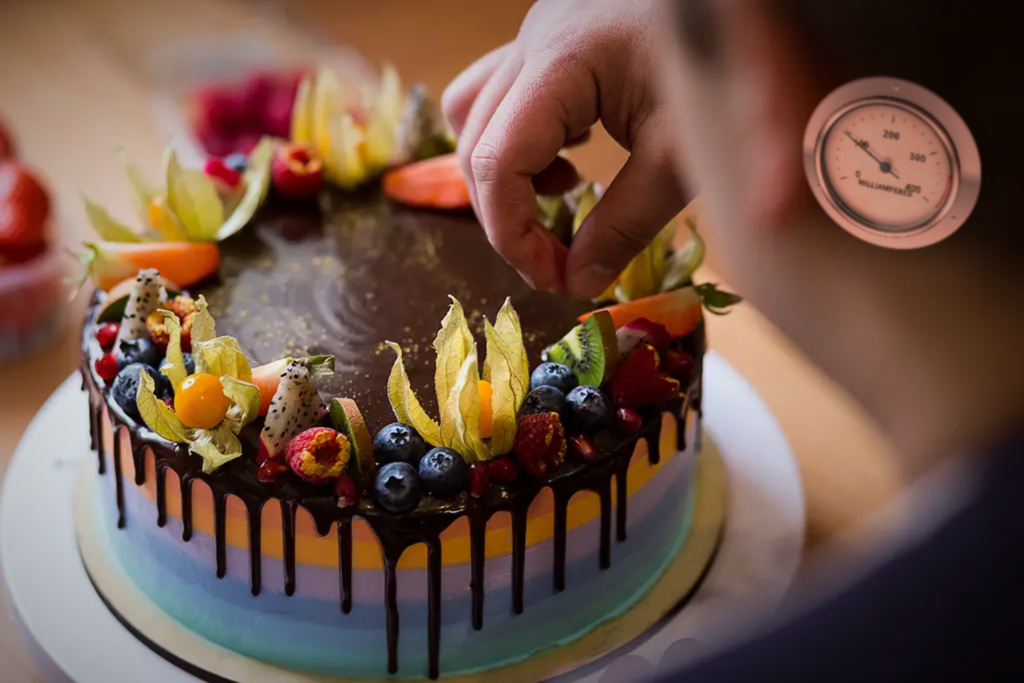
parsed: 100 mA
